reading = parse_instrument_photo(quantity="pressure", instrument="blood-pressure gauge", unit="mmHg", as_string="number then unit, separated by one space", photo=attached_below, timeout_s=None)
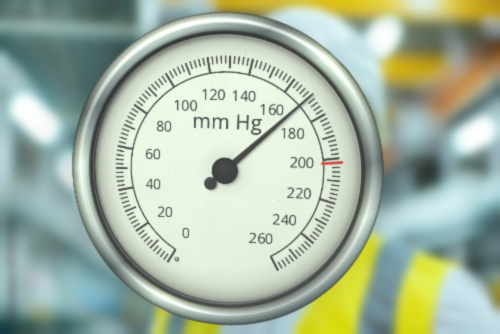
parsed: 170 mmHg
